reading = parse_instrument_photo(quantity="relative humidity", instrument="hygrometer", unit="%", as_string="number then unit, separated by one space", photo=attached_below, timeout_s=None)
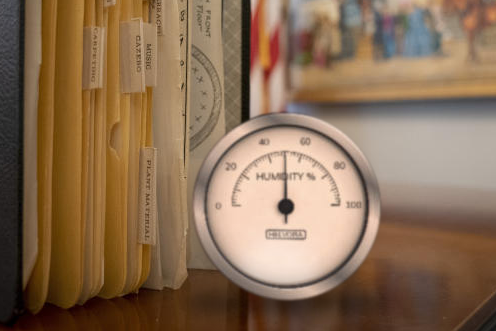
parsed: 50 %
